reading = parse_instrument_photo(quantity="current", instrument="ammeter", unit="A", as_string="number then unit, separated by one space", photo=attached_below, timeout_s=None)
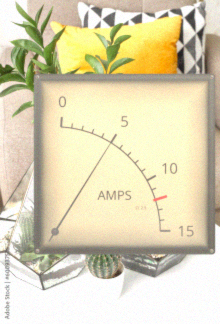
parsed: 5 A
